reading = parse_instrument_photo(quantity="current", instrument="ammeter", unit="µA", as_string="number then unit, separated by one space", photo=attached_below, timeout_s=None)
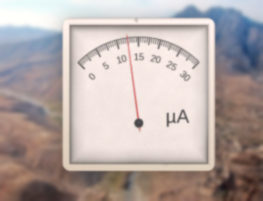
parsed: 12.5 µA
